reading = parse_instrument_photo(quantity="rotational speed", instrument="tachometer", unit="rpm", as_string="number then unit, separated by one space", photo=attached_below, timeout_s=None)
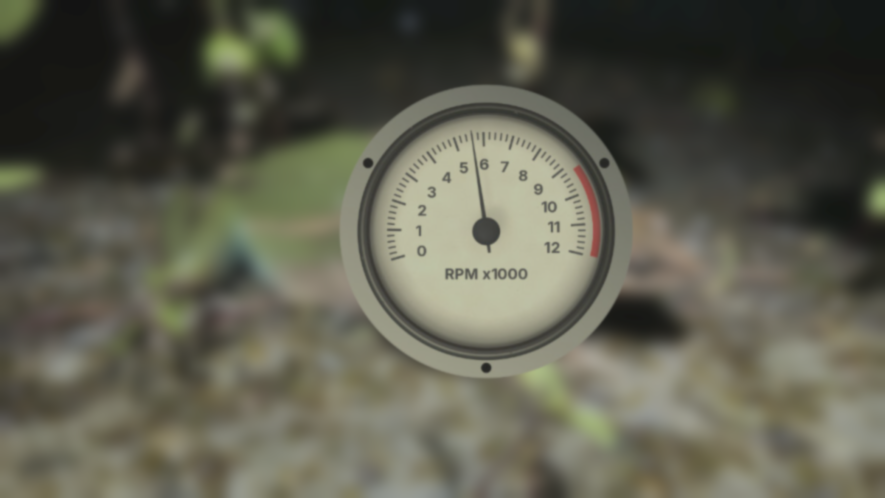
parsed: 5600 rpm
